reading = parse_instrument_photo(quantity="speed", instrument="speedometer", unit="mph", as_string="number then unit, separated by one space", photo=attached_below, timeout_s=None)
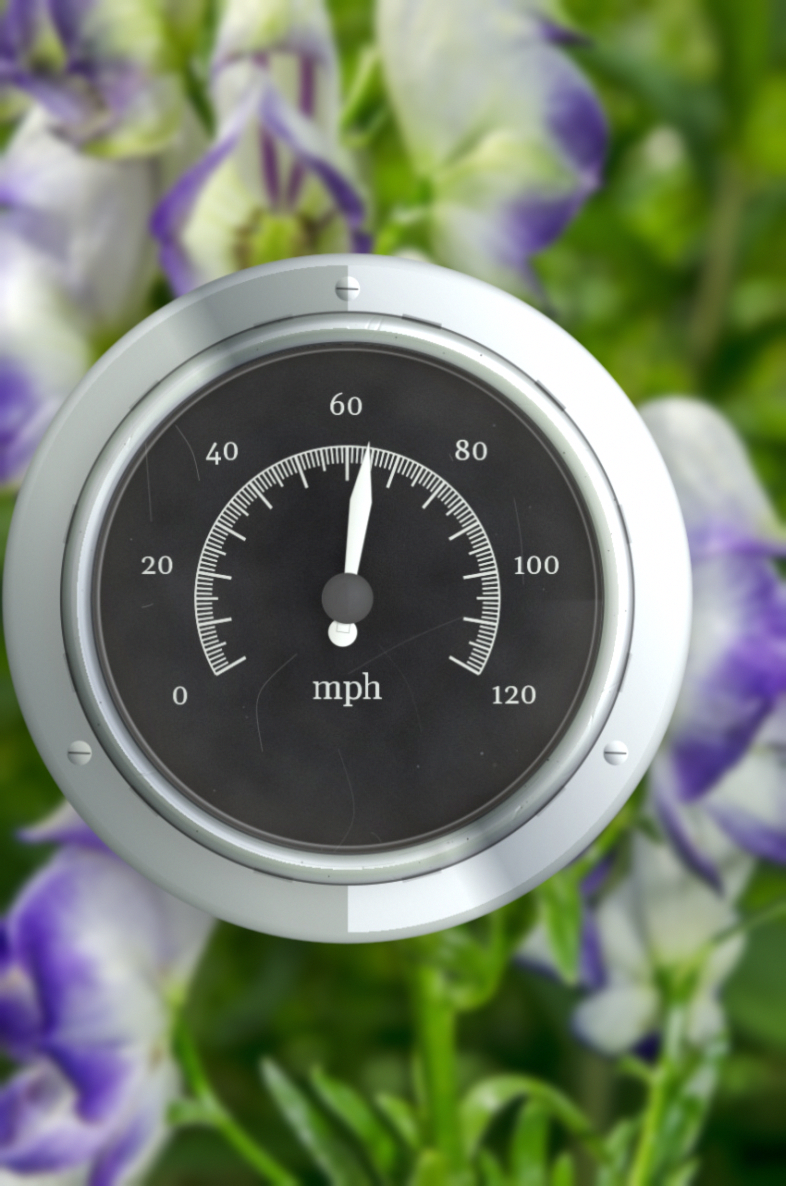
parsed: 64 mph
